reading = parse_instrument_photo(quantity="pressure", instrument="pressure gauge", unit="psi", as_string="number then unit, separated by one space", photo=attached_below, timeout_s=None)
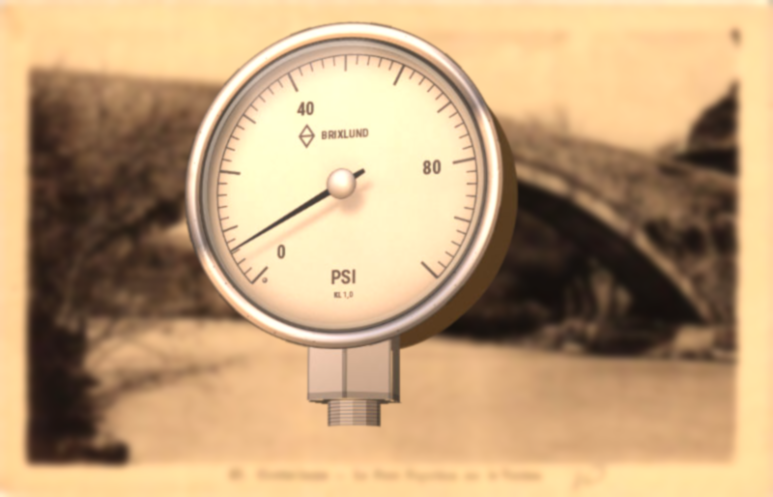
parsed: 6 psi
